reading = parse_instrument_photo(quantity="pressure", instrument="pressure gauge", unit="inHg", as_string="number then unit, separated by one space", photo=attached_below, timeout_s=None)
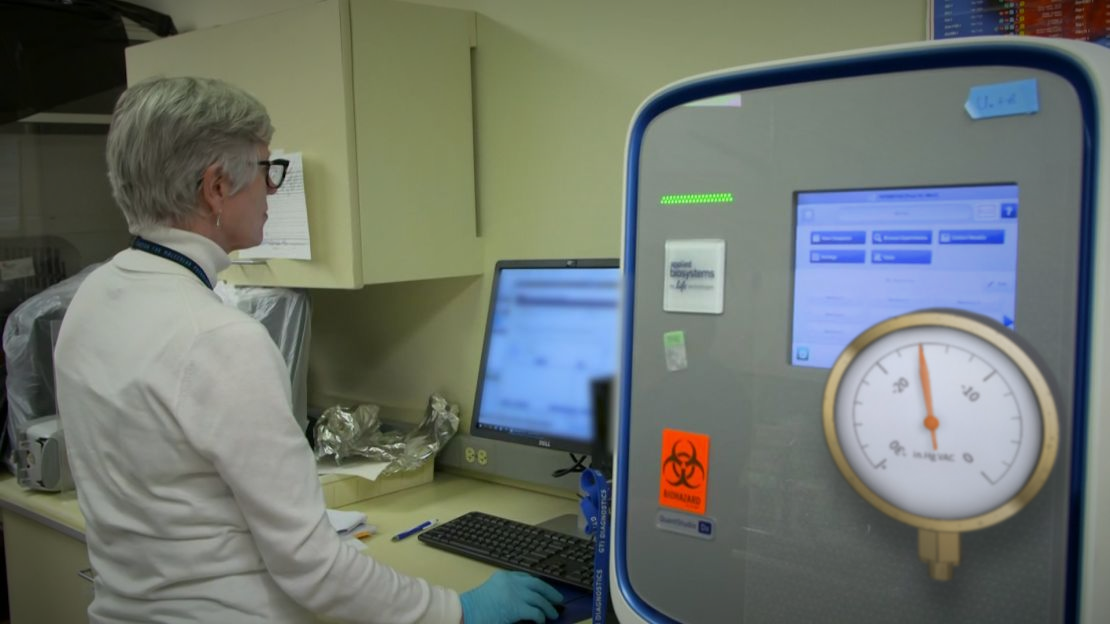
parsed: -16 inHg
